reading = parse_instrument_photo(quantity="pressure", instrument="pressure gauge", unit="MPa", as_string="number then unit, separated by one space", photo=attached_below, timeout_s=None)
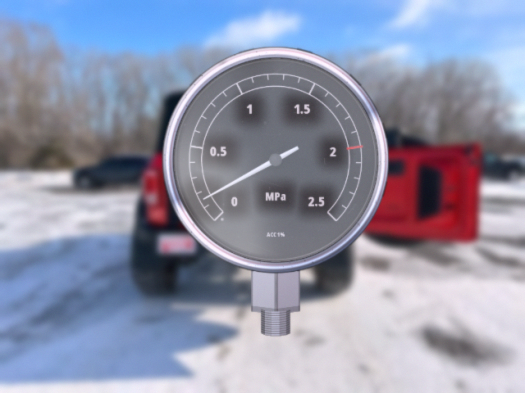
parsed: 0.15 MPa
